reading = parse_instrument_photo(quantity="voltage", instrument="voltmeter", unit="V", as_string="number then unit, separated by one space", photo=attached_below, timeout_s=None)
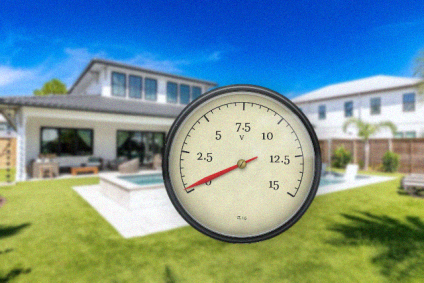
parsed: 0.25 V
